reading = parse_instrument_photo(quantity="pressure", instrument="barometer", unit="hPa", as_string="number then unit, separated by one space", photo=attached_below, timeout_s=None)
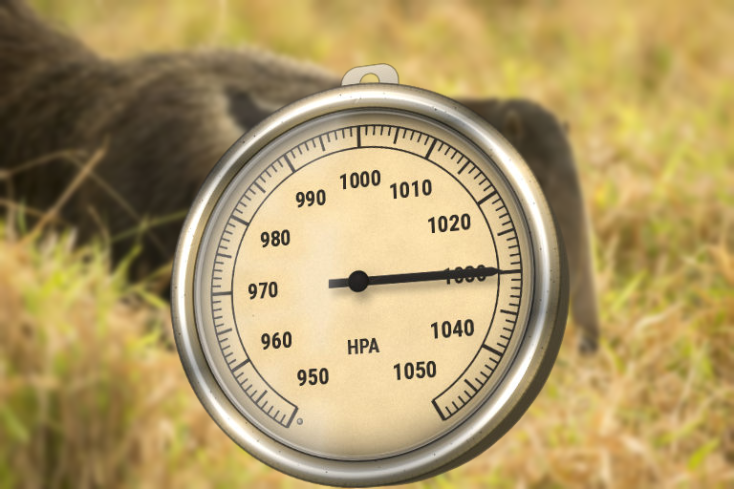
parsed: 1030 hPa
